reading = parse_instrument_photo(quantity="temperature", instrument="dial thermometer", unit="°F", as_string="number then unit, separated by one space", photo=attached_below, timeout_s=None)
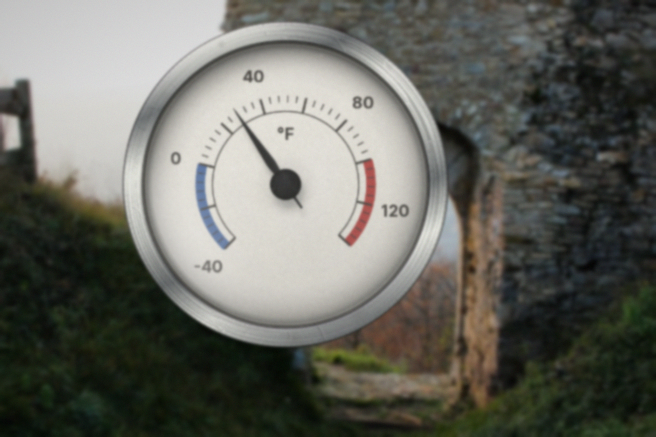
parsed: 28 °F
